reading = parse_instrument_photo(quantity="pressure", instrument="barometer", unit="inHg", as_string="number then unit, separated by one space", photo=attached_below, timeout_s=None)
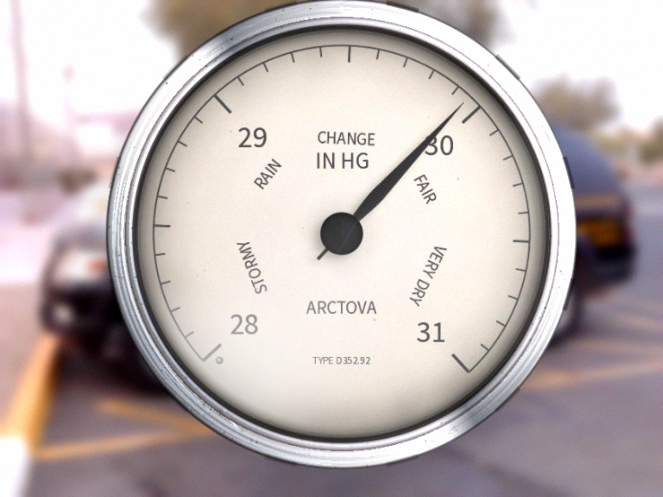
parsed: 29.95 inHg
